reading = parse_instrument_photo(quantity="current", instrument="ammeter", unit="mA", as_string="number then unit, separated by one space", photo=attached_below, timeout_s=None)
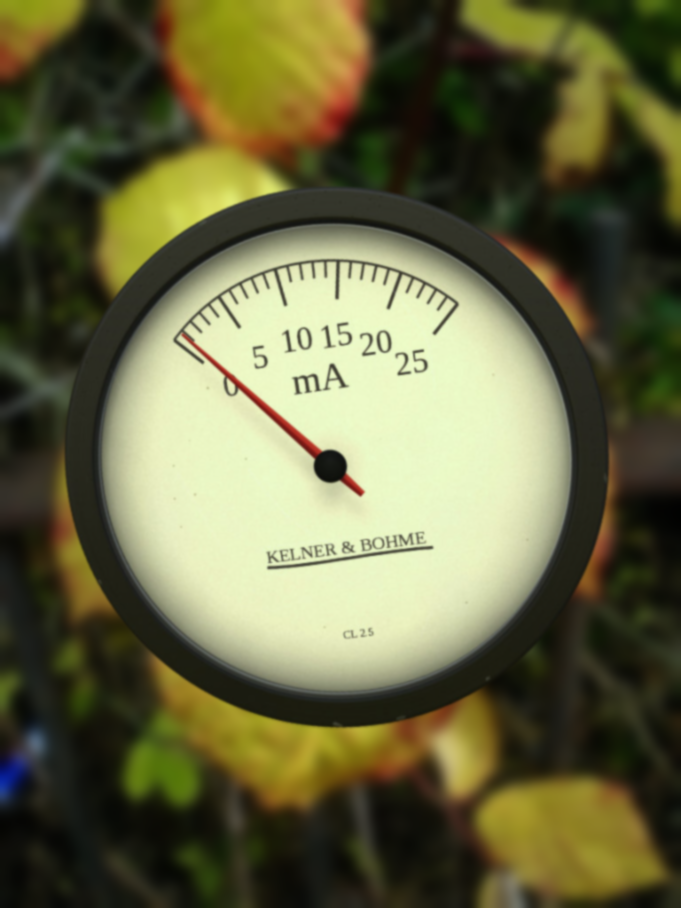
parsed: 1 mA
